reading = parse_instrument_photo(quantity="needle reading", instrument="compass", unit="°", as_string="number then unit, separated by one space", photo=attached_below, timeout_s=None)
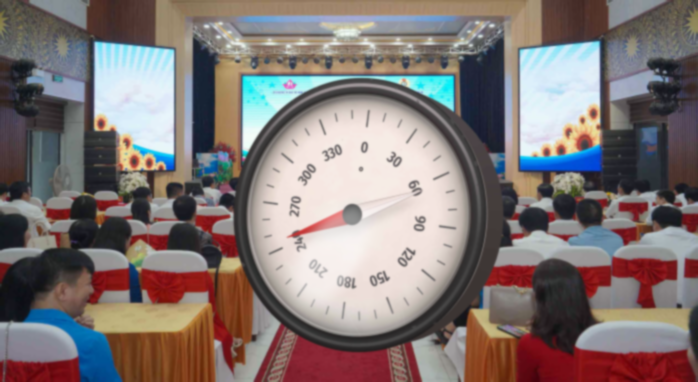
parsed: 245 °
